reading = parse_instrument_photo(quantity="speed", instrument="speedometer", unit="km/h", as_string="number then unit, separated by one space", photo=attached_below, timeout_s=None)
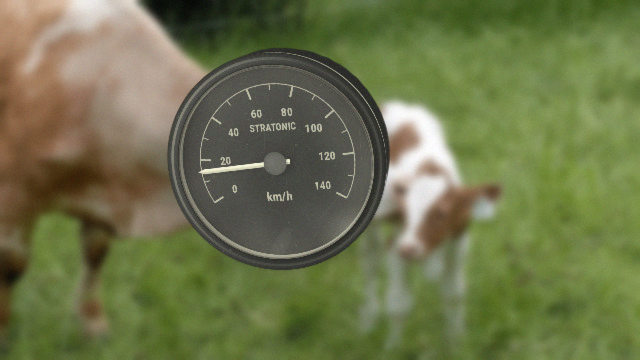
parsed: 15 km/h
